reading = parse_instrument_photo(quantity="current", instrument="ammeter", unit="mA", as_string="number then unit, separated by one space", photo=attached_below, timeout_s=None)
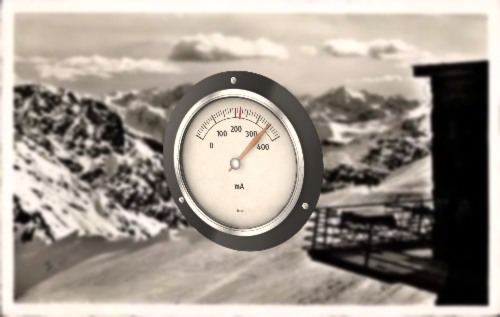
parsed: 350 mA
